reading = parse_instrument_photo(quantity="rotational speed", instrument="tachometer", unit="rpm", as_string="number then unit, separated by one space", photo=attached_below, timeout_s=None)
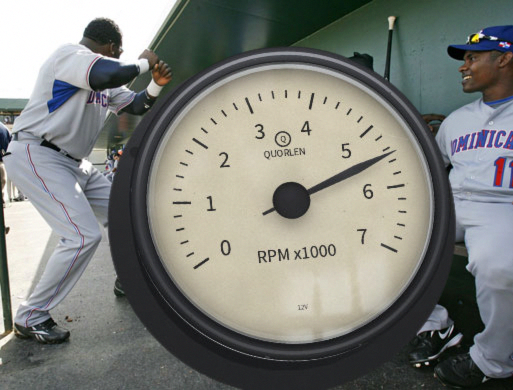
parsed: 5500 rpm
